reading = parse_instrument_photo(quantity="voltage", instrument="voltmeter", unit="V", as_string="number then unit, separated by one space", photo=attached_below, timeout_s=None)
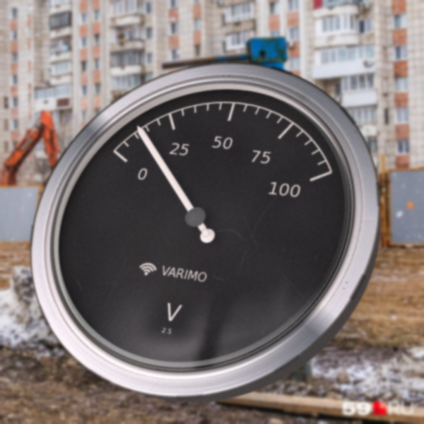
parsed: 12.5 V
